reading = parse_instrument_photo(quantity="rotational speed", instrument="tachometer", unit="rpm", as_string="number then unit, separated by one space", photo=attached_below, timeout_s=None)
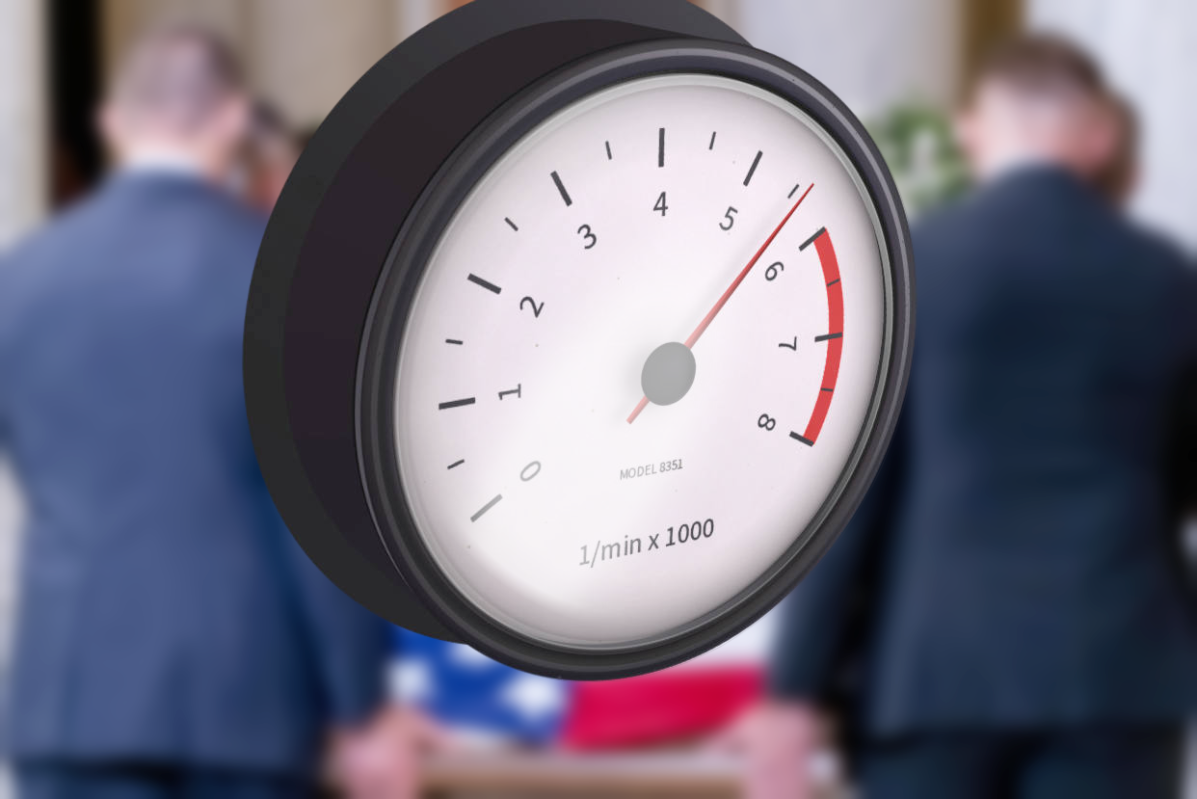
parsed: 5500 rpm
